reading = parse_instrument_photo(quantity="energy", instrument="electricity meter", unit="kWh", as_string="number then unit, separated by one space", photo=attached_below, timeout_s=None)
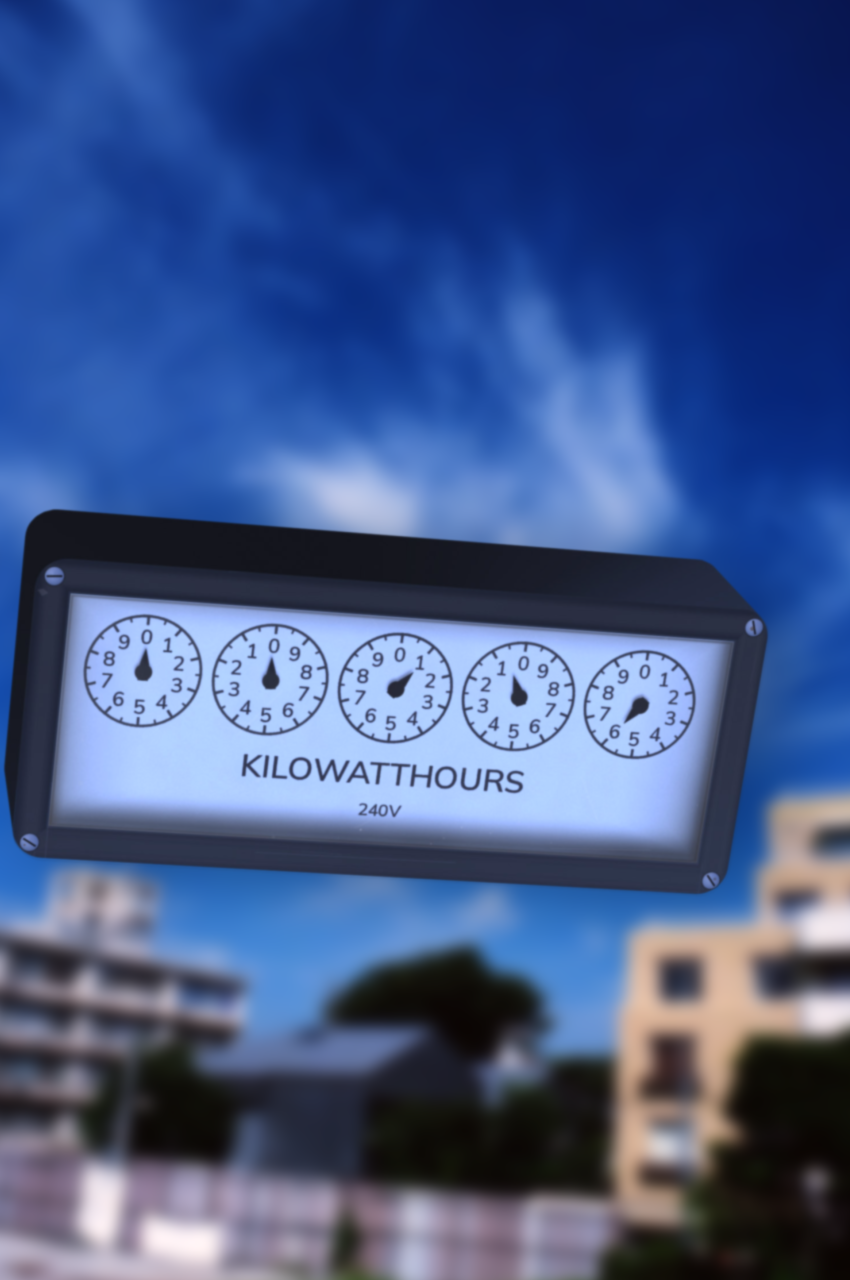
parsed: 106 kWh
